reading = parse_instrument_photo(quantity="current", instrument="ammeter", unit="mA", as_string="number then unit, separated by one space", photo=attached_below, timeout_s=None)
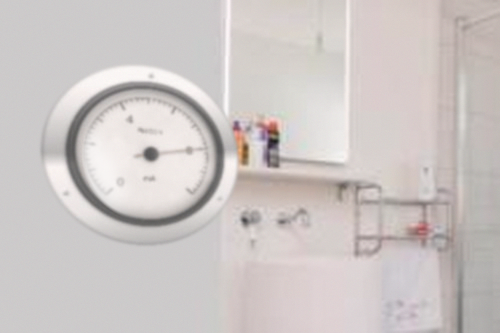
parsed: 8 mA
